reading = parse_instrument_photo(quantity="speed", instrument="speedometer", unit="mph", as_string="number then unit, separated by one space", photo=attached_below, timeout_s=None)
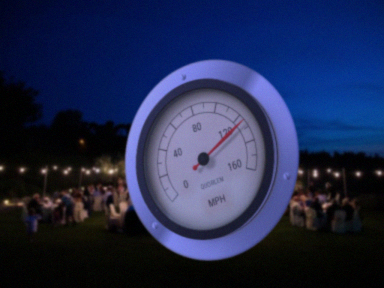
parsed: 125 mph
